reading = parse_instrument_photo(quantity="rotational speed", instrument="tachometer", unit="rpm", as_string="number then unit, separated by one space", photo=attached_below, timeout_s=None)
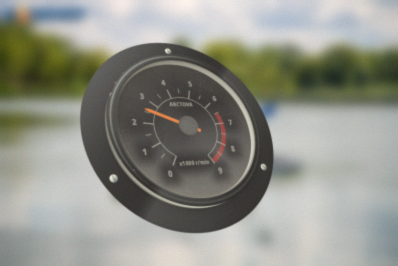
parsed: 2500 rpm
